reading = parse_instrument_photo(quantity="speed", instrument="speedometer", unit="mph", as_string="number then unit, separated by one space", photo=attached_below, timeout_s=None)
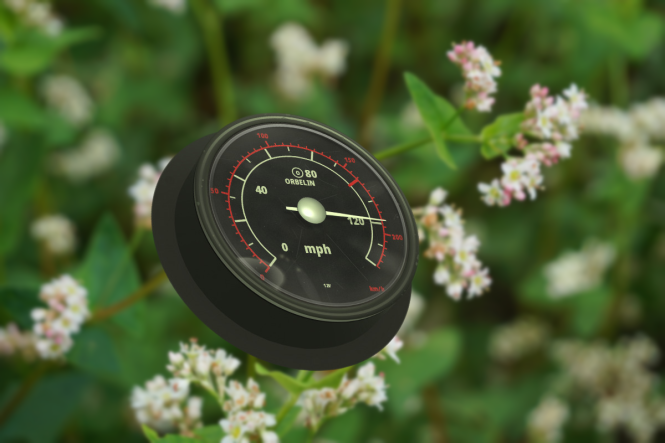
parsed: 120 mph
